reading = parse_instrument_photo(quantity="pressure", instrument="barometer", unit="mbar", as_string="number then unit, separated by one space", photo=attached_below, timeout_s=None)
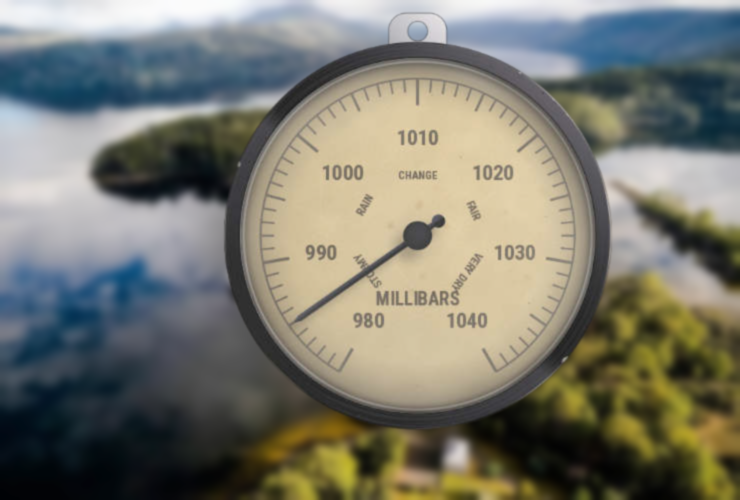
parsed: 985 mbar
